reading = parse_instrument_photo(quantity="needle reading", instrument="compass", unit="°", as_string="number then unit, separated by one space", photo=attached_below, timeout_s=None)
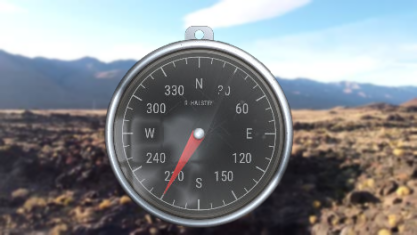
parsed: 210 °
